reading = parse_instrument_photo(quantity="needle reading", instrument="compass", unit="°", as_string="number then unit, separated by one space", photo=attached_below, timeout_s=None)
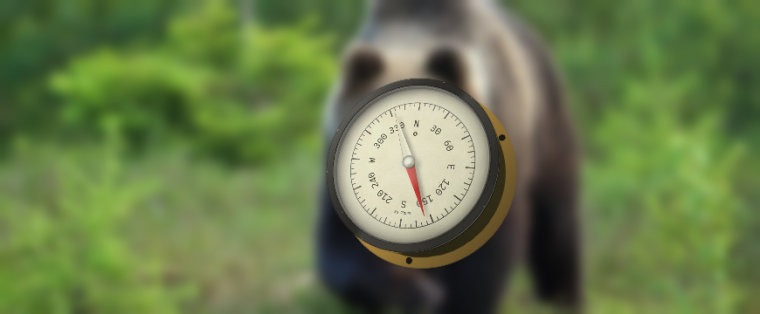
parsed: 155 °
